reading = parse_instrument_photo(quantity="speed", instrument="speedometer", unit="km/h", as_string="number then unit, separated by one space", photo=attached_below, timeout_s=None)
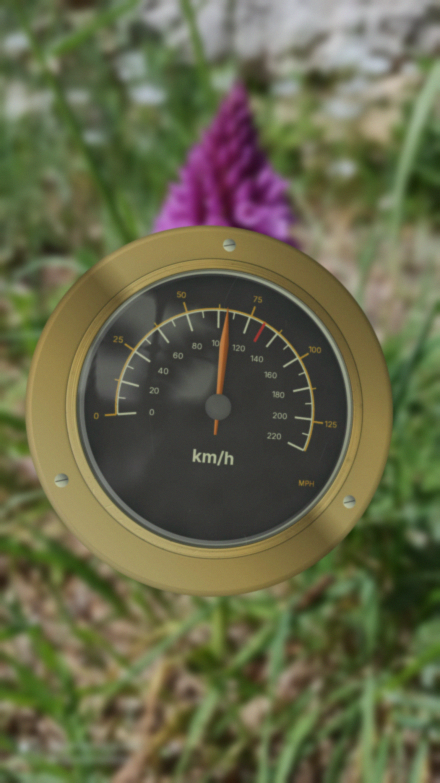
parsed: 105 km/h
